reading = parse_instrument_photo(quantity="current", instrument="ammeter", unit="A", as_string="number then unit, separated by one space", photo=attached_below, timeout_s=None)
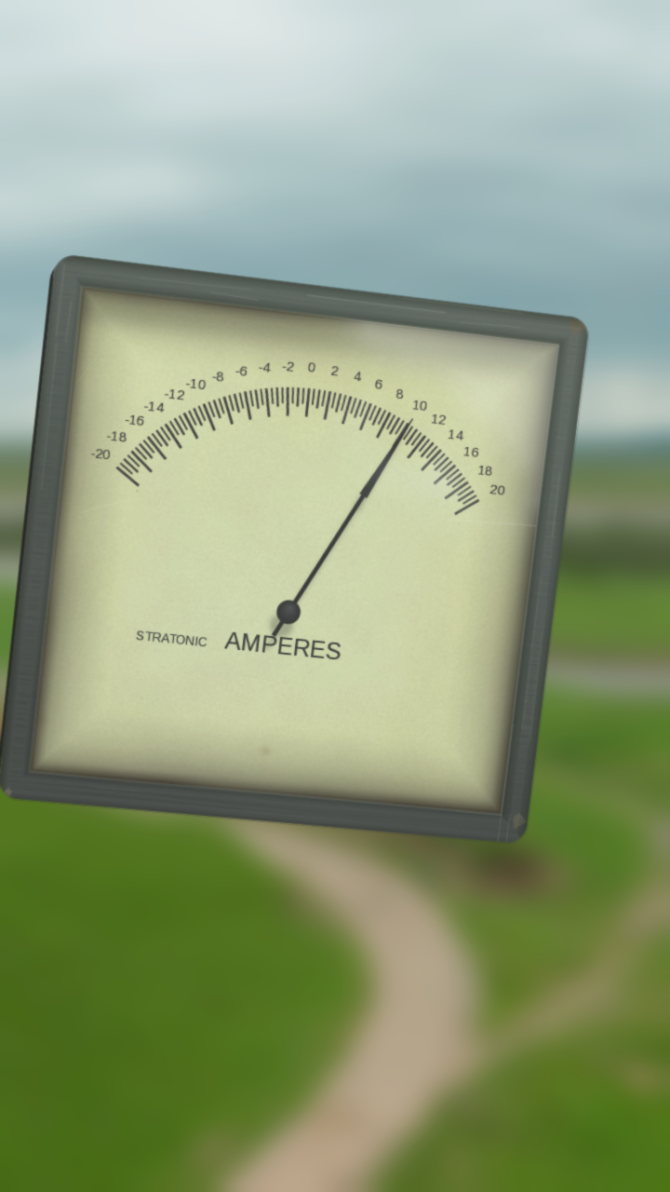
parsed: 10 A
